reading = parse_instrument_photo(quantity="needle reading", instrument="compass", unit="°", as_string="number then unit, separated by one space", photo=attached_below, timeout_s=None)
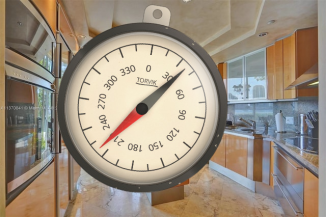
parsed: 217.5 °
